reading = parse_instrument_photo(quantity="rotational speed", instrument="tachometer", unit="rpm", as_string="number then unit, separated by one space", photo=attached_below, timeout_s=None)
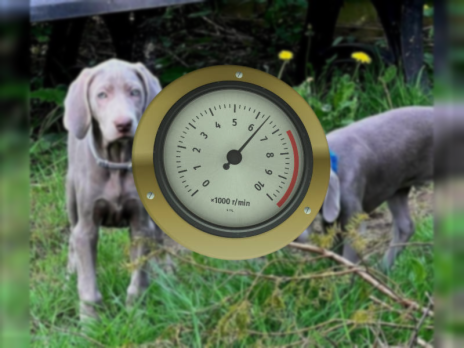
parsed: 6400 rpm
